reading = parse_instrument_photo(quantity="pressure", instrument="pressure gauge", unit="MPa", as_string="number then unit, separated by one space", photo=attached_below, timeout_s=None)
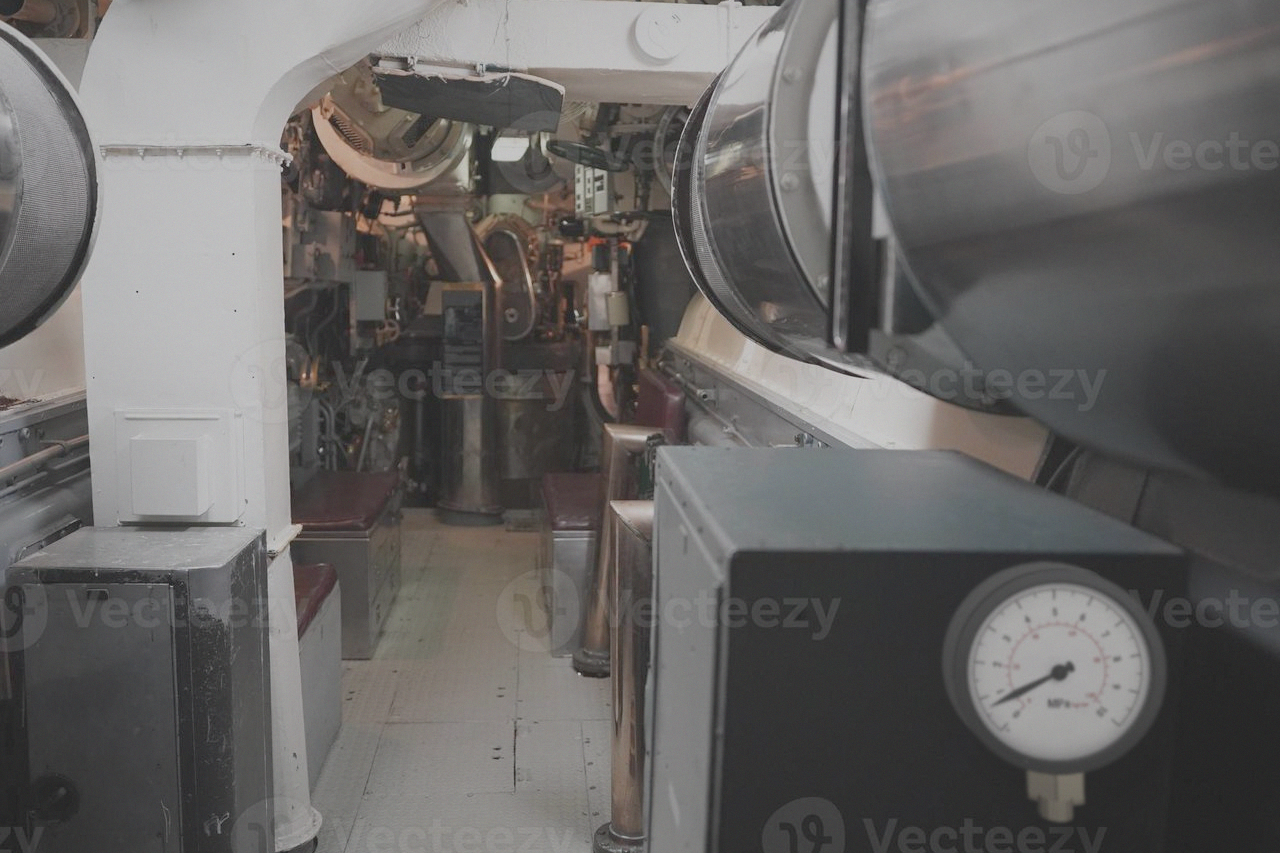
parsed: 0.75 MPa
